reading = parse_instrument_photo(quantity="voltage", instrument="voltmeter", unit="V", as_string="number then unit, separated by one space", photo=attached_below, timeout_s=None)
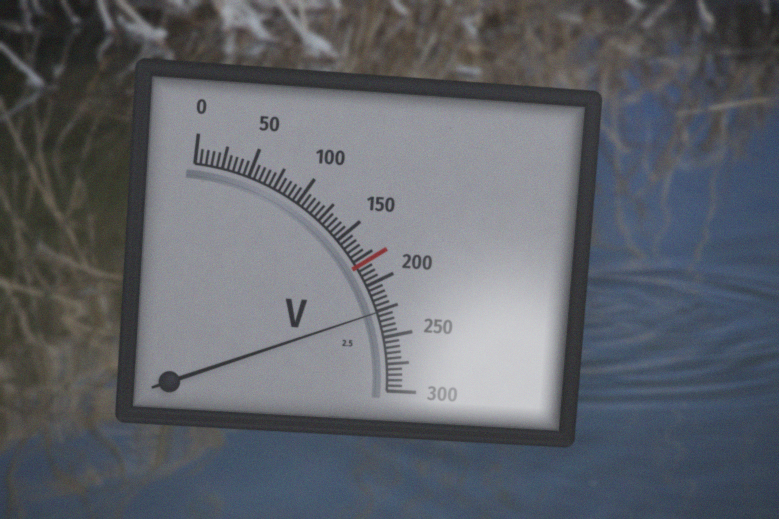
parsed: 225 V
